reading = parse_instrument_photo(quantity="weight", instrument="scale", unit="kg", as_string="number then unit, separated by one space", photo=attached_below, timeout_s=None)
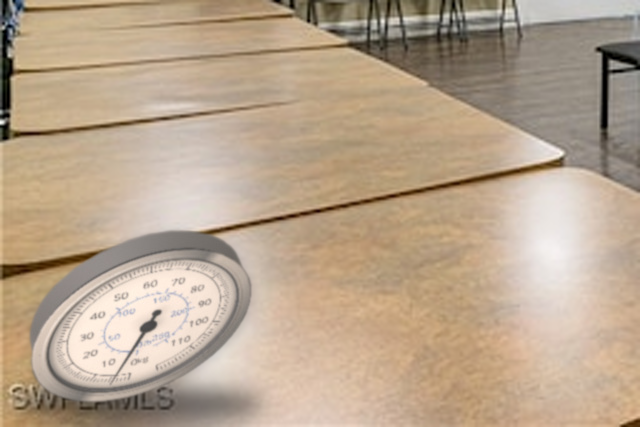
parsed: 5 kg
